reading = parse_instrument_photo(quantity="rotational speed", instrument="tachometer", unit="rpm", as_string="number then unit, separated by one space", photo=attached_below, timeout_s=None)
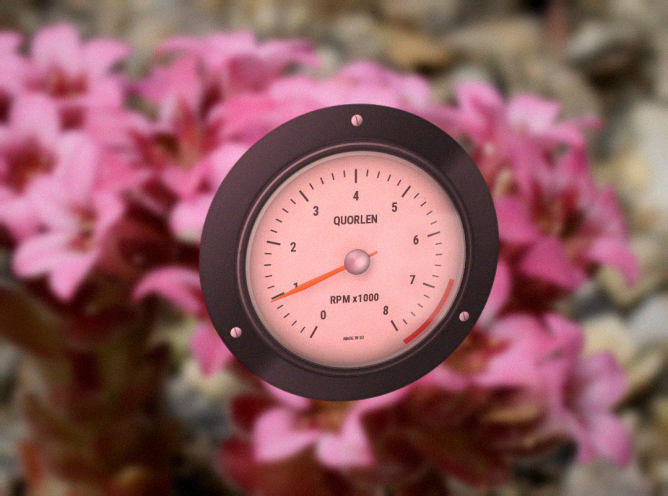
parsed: 1000 rpm
